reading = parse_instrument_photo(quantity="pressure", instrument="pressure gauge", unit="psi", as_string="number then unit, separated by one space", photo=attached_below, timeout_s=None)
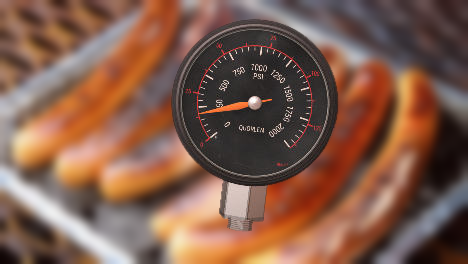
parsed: 200 psi
